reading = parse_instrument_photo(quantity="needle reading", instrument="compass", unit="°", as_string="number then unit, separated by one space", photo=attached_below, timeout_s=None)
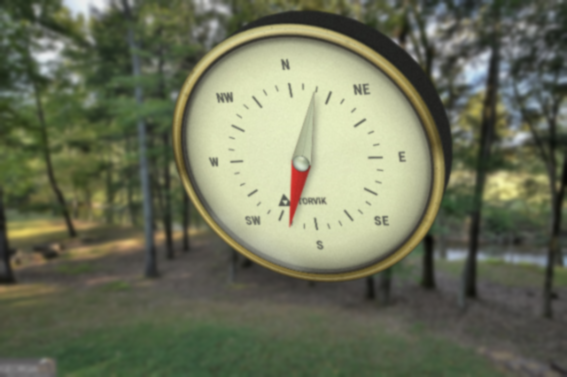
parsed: 200 °
